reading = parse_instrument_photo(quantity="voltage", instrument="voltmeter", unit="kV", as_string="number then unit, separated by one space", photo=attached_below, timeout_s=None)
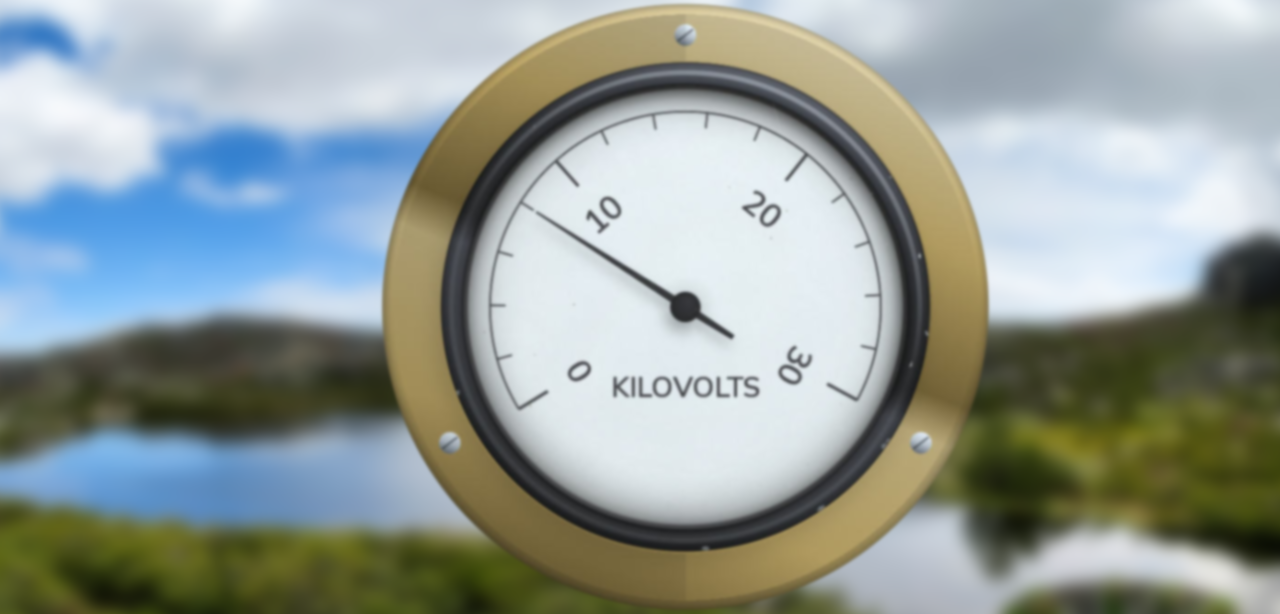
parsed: 8 kV
